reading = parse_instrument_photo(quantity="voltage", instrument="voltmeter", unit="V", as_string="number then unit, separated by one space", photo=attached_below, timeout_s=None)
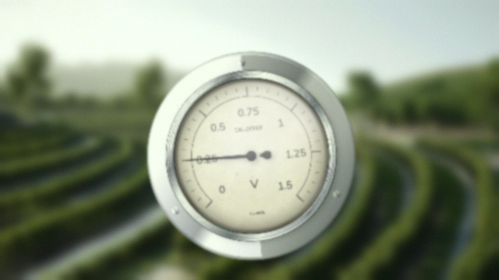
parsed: 0.25 V
